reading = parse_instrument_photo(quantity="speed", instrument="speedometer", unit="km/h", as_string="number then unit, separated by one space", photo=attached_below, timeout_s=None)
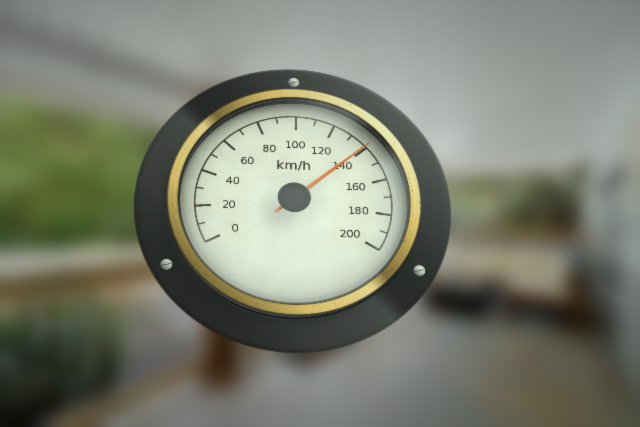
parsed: 140 km/h
